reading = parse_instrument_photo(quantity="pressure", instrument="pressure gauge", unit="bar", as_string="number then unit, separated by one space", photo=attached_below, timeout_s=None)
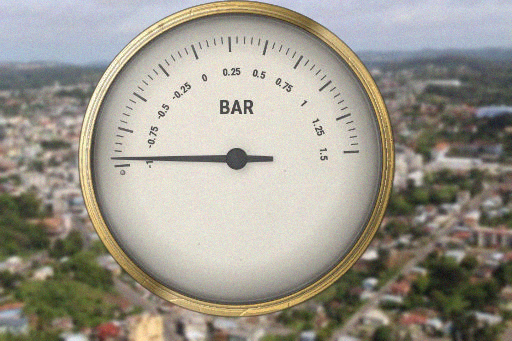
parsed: -0.95 bar
